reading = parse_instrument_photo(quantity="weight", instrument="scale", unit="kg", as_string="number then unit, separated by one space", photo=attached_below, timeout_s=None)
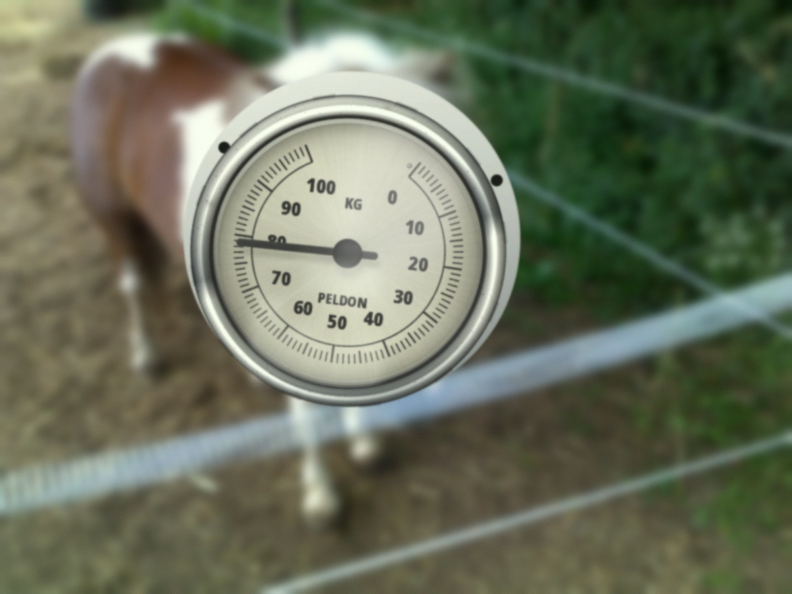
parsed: 79 kg
